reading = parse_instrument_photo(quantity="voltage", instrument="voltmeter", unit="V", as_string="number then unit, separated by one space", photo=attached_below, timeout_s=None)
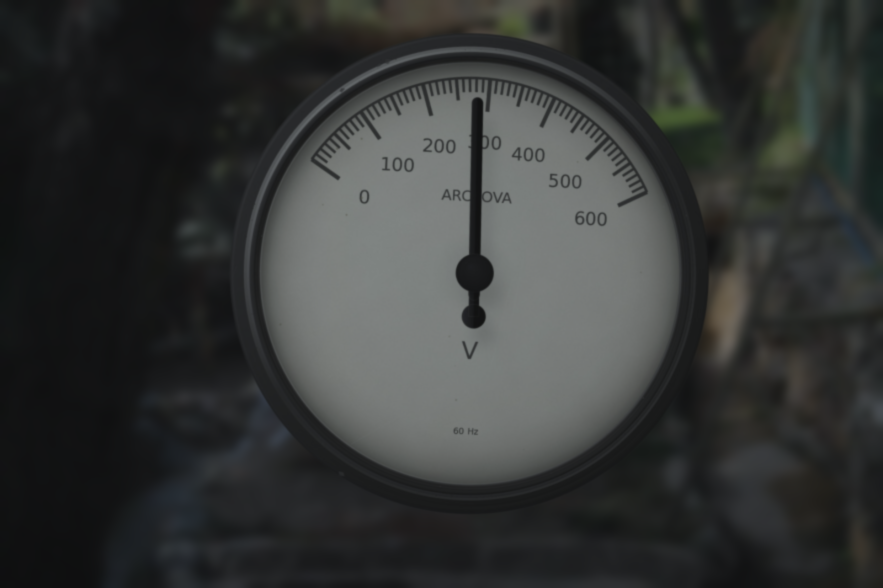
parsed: 280 V
